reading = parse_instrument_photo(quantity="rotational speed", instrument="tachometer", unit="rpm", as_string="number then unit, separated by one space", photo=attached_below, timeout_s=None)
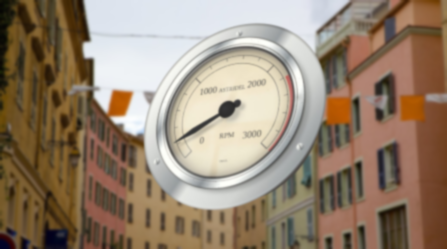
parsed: 200 rpm
